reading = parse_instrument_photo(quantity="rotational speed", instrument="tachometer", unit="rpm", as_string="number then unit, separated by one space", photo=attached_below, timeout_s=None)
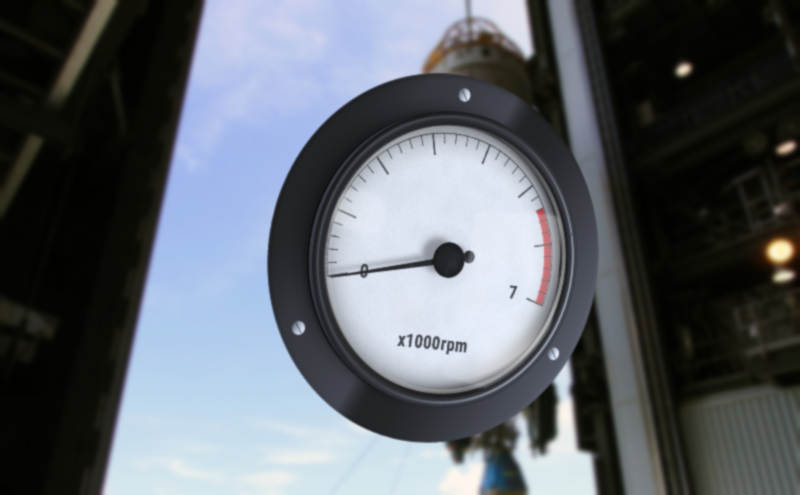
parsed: 0 rpm
